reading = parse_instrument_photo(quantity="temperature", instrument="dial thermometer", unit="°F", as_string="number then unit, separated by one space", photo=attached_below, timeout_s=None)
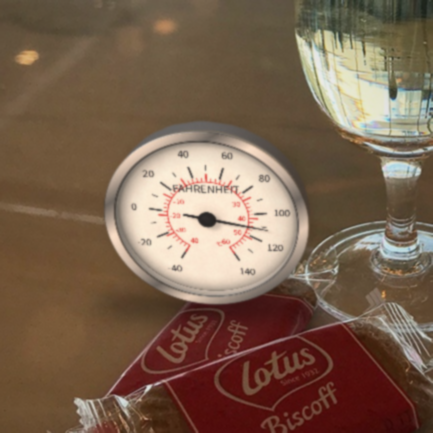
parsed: 110 °F
